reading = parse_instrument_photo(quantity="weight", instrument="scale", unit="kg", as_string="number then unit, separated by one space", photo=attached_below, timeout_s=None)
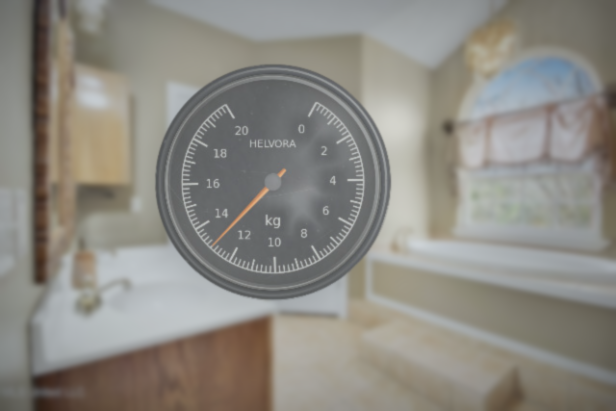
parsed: 13 kg
